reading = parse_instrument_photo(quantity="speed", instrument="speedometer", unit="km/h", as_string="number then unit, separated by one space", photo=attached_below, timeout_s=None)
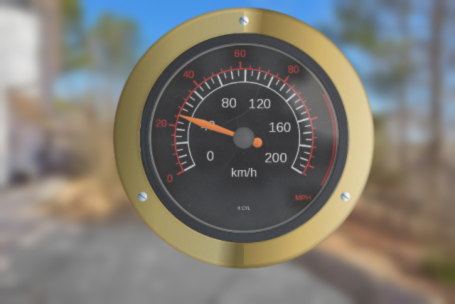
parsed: 40 km/h
